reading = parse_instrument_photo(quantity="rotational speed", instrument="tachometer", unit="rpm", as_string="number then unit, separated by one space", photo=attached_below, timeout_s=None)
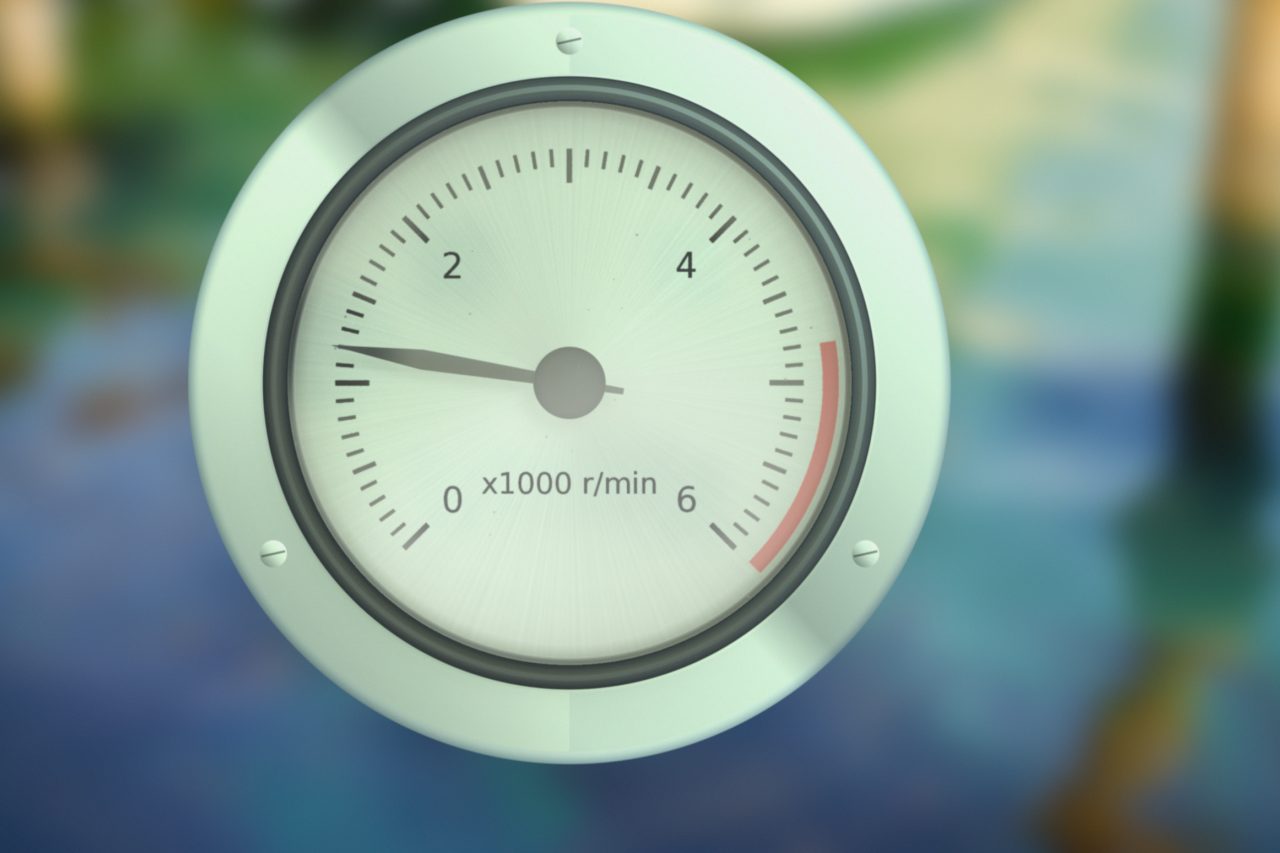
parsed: 1200 rpm
